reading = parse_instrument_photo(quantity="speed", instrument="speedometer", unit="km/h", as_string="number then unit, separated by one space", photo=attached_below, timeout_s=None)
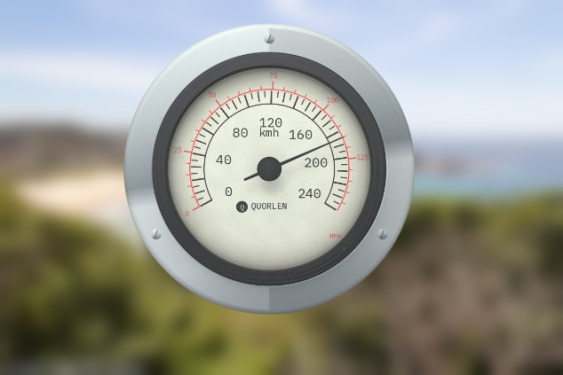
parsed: 185 km/h
